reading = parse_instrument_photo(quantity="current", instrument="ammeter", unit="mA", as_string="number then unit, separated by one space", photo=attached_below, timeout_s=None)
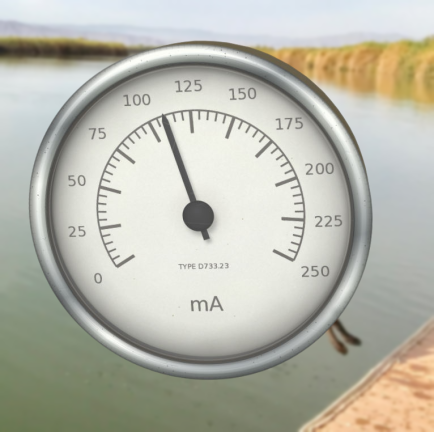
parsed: 110 mA
